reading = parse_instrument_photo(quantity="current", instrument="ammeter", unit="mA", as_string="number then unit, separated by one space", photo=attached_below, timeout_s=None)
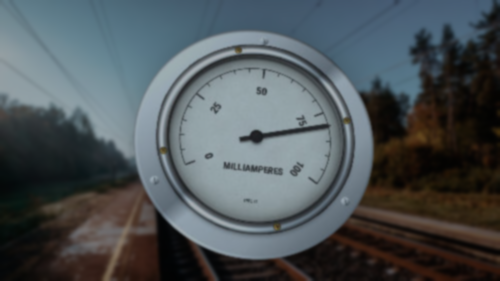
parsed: 80 mA
